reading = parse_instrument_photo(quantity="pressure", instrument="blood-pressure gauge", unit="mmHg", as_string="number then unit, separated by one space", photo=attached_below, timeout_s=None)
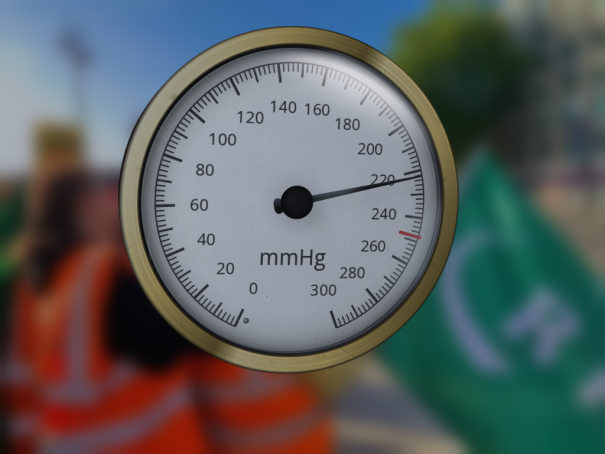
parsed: 222 mmHg
